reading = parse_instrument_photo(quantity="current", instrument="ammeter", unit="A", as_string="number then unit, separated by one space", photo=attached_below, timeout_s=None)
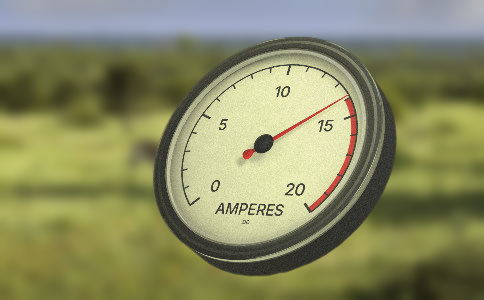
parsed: 14 A
